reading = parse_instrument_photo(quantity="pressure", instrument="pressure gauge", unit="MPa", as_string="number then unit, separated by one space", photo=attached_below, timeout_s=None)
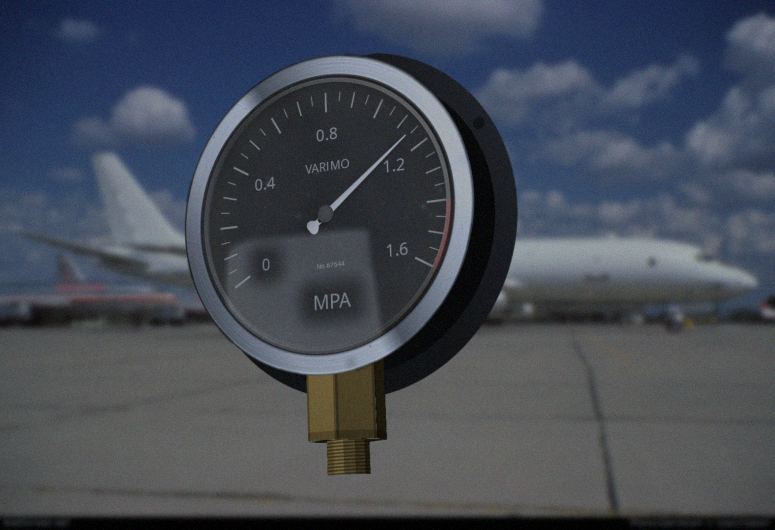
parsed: 1.15 MPa
